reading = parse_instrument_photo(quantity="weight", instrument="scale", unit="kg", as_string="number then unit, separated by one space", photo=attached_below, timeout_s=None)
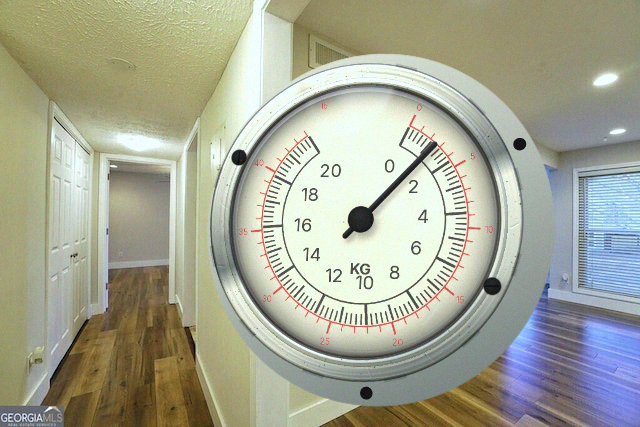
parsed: 1.2 kg
